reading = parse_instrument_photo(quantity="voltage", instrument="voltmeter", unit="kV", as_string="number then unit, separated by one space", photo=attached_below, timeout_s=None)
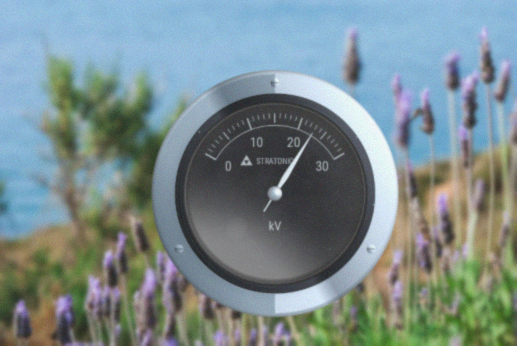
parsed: 23 kV
